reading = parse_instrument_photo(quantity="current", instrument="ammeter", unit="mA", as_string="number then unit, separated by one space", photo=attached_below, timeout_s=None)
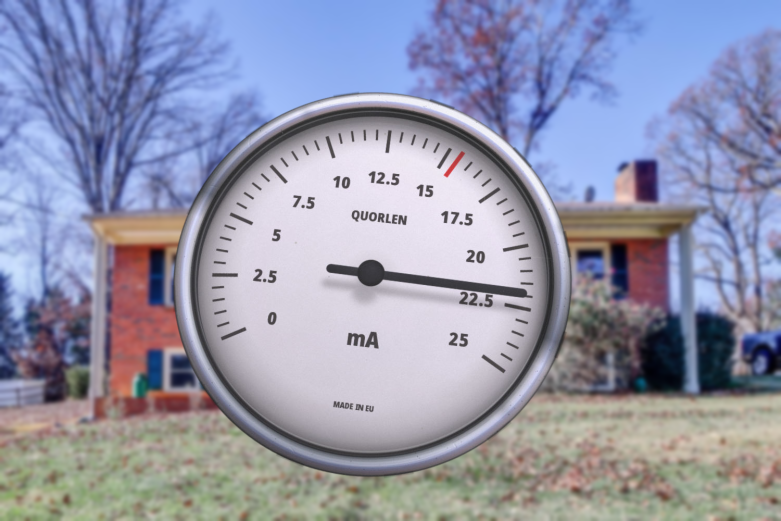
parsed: 22 mA
